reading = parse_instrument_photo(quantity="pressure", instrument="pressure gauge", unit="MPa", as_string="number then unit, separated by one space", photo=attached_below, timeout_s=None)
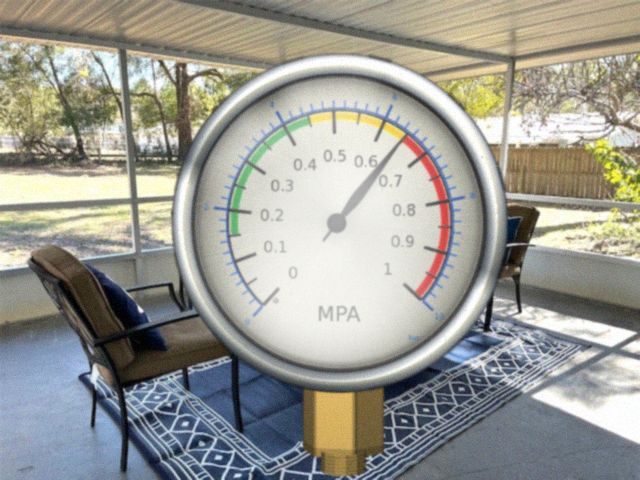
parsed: 0.65 MPa
